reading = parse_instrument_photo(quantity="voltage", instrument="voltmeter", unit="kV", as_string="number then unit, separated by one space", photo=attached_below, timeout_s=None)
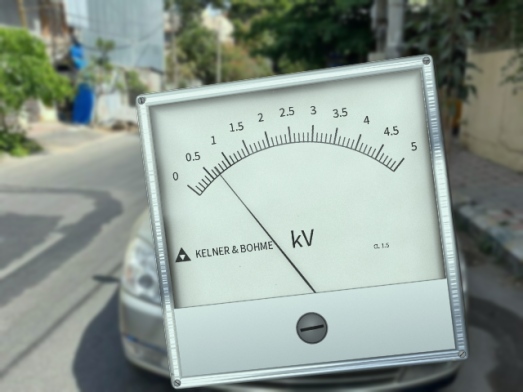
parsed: 0.7 kV
